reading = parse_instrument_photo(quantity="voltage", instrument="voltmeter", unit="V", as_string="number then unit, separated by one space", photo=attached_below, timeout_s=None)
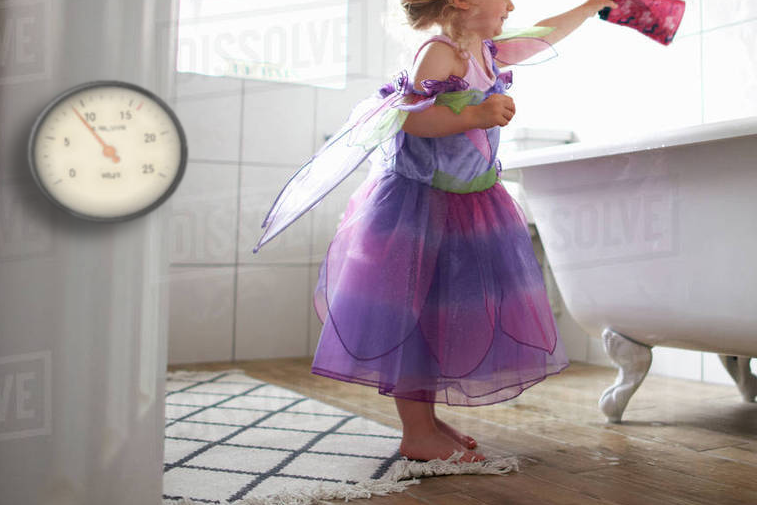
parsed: 9 V
